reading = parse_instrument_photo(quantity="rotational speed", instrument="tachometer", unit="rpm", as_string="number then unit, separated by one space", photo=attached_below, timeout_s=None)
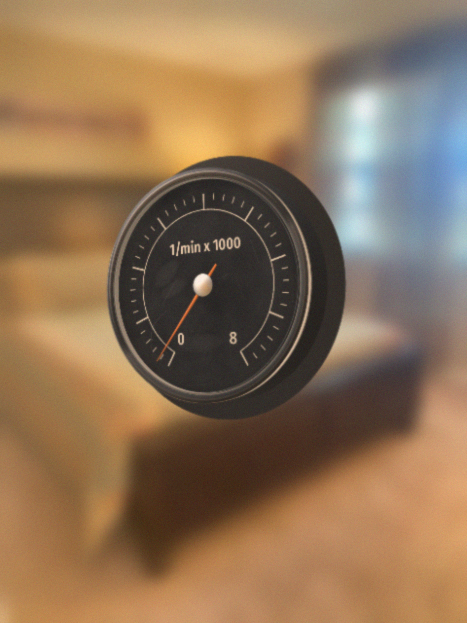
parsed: 200 rpm
